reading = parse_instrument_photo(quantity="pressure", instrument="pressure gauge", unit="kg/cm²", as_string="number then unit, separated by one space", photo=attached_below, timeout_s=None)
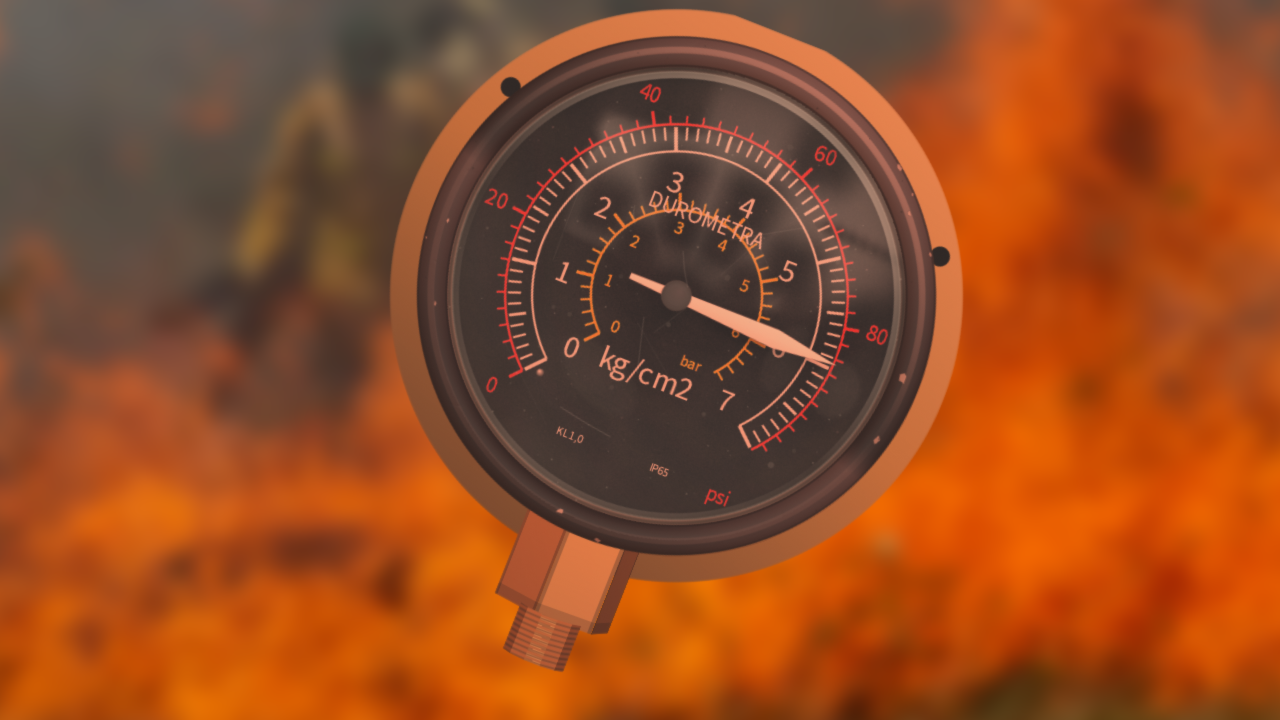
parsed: 5.95 kg/cm²
